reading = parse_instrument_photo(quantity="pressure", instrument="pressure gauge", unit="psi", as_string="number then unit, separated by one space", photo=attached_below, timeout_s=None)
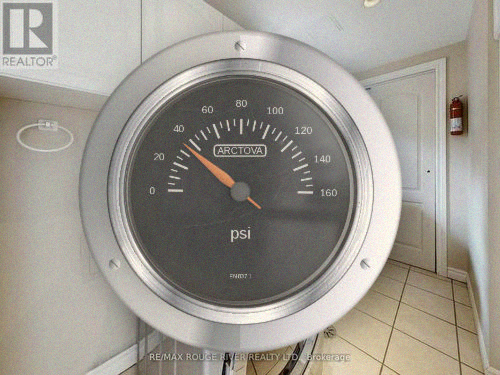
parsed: 35 psi
